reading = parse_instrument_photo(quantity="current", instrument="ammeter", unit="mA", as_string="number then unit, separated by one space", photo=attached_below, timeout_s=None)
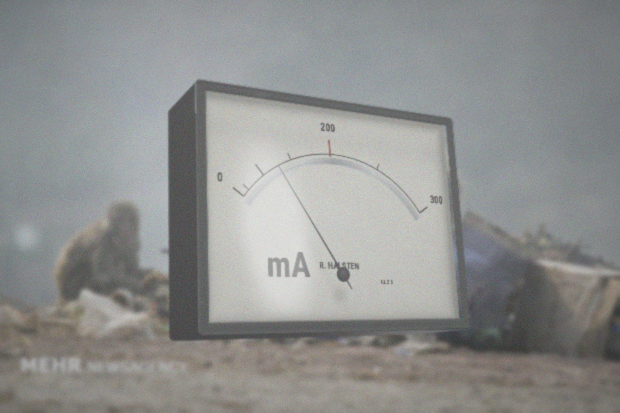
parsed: 125 mA
